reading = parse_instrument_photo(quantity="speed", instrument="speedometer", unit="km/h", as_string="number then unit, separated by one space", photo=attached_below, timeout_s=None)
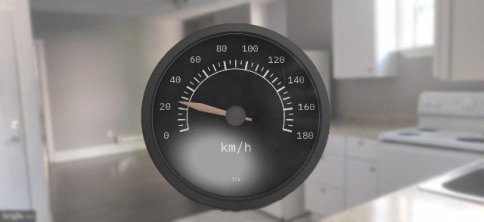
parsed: 25 km/h
